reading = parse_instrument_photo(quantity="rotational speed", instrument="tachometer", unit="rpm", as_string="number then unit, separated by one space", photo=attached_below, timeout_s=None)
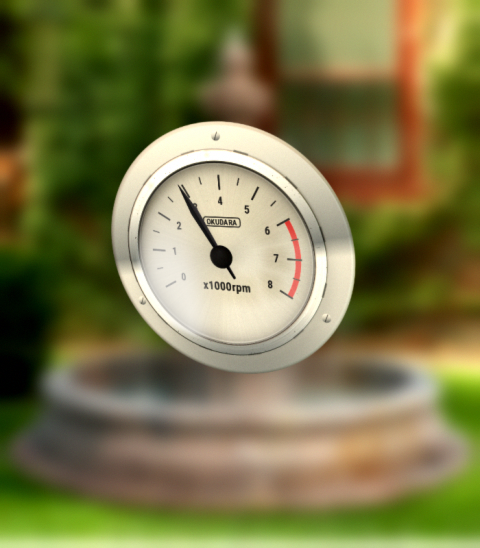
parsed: 3000 rpm
